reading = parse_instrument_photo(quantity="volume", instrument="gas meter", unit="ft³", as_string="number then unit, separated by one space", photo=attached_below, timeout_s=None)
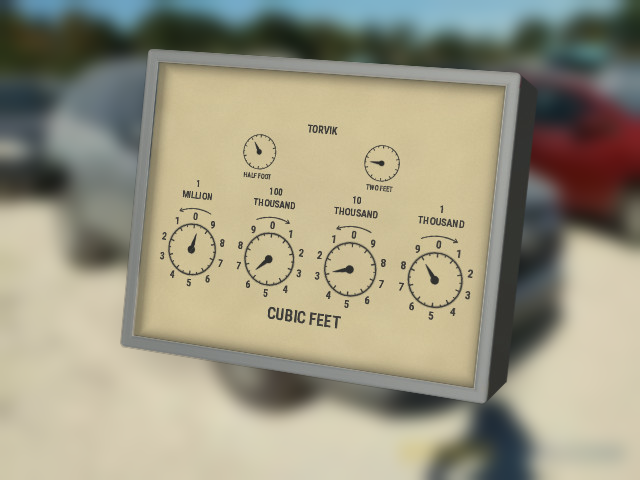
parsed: 962900 ft³
